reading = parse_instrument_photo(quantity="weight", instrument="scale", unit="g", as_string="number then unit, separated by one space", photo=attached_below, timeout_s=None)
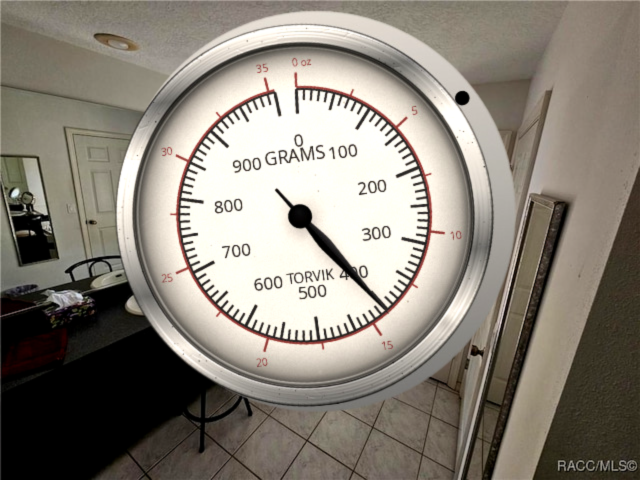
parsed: 400 g
